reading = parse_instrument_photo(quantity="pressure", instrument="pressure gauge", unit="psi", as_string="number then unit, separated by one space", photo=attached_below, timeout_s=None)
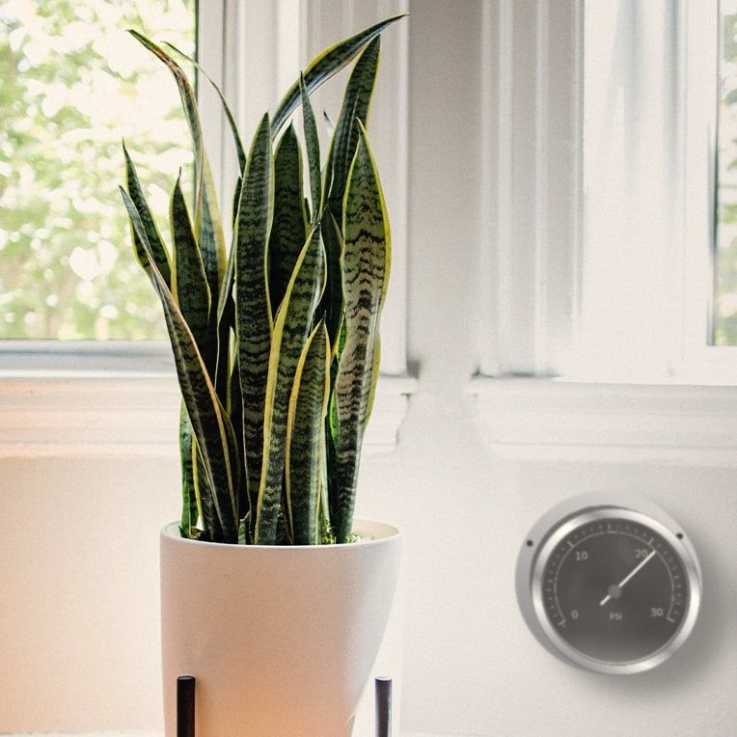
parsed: 21 psi
